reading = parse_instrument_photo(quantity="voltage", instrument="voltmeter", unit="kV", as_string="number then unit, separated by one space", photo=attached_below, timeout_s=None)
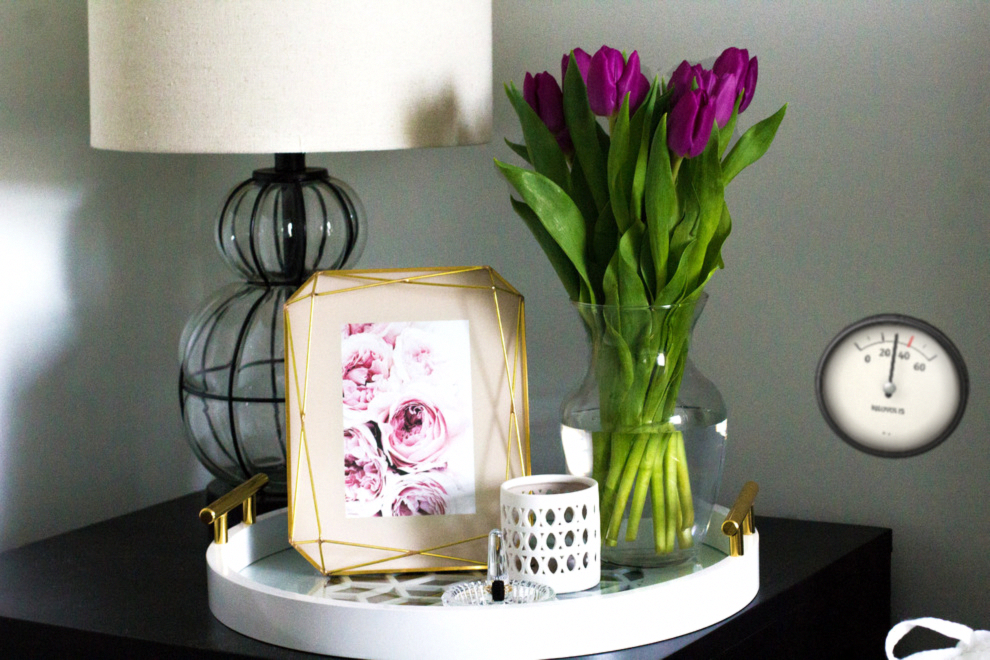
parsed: 30 kV
